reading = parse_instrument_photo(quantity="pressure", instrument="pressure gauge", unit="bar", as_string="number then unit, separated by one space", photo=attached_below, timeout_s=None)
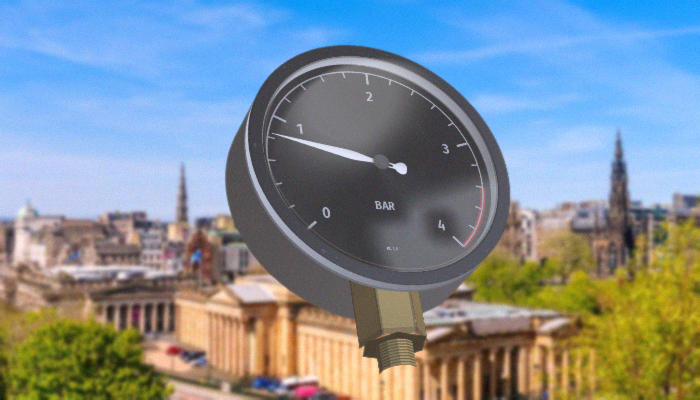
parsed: 0.8 bar
